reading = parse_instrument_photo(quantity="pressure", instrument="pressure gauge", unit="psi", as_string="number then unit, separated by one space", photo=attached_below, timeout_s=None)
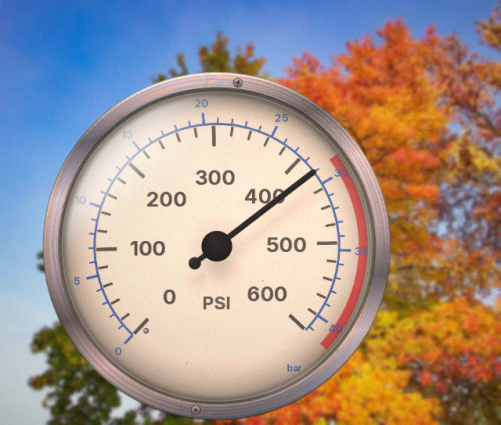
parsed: 420 psi
